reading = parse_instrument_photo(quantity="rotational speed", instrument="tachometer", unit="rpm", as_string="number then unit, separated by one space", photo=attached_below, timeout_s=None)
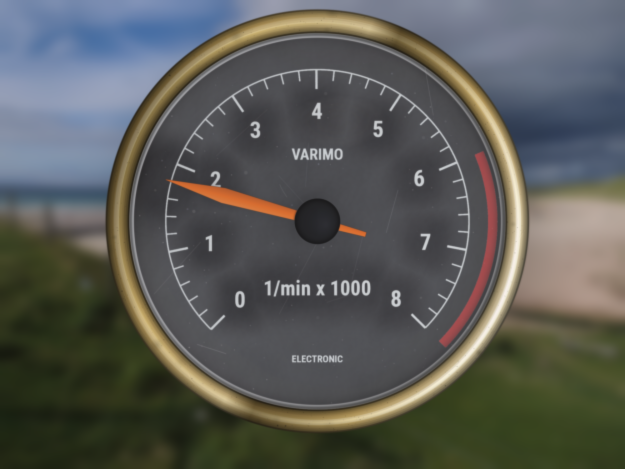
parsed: 1800 rpm
